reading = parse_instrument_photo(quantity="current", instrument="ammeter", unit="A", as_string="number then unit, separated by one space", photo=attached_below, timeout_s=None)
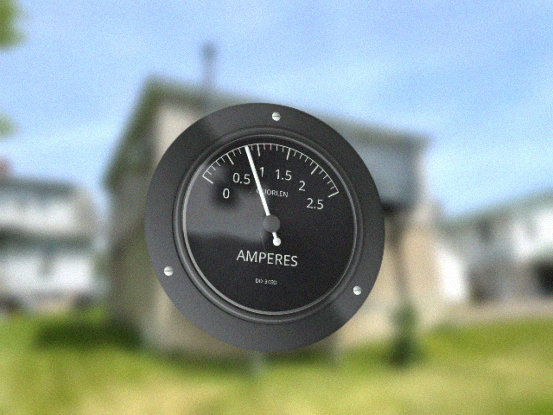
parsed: 0.8 A
